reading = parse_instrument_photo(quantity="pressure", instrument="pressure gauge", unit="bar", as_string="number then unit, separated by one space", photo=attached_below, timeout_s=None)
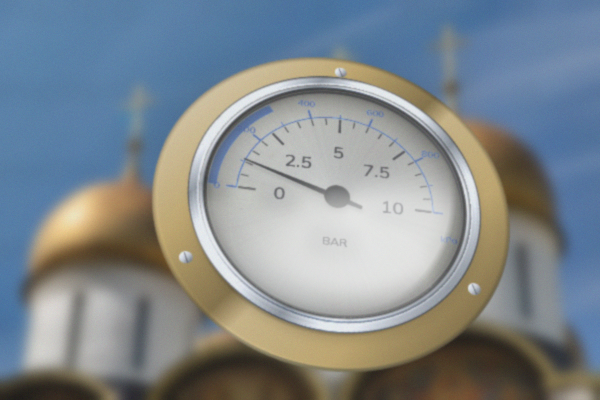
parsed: 1 bar
